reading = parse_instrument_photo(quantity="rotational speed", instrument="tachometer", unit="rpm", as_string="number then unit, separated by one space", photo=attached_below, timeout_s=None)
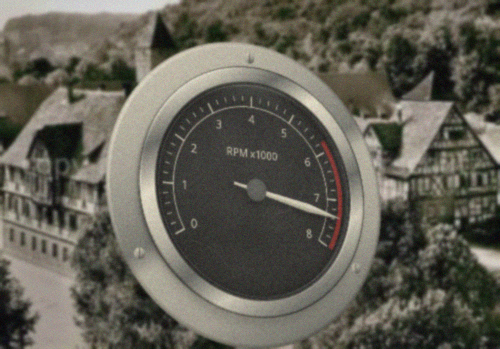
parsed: 7400 rpm
